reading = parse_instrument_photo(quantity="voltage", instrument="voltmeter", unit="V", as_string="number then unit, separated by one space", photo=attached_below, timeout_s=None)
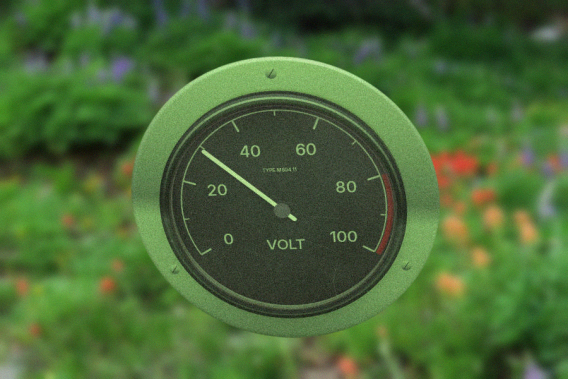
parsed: 30 V
